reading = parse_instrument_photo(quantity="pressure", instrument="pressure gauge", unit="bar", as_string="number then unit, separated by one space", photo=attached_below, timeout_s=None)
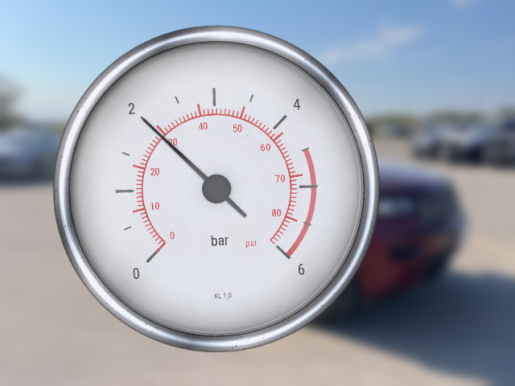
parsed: 2 bar
